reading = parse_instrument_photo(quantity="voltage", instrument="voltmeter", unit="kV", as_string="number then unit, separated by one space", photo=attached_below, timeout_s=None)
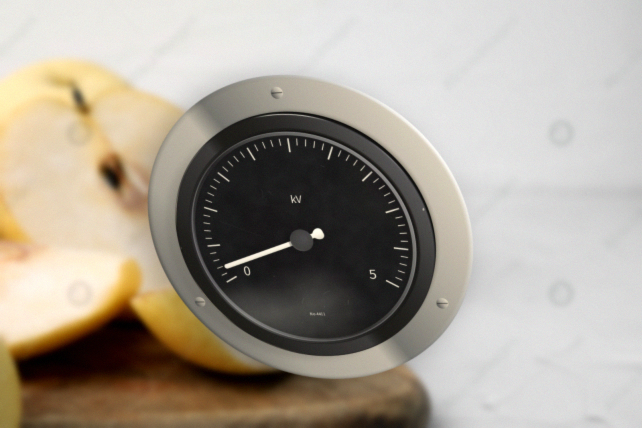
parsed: 0.2 kV
